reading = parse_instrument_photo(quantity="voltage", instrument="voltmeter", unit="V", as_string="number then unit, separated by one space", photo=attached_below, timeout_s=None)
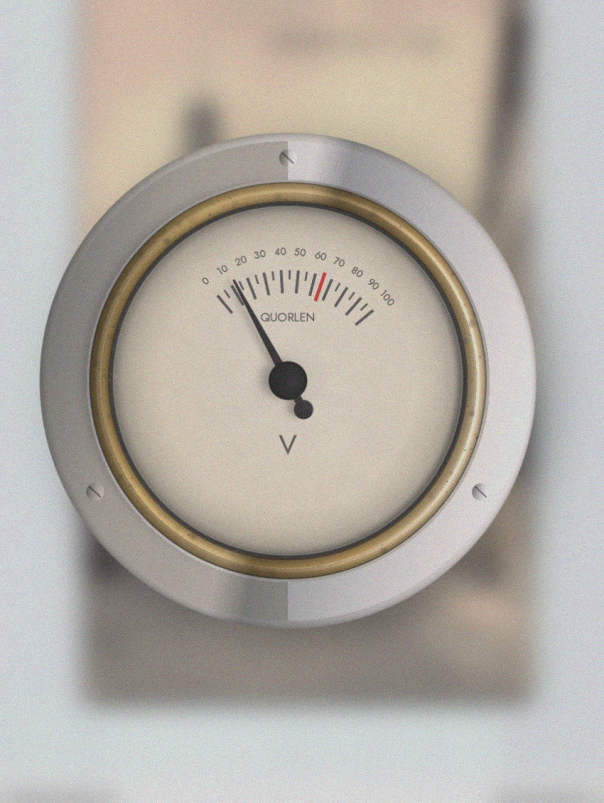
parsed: 12.5 V
